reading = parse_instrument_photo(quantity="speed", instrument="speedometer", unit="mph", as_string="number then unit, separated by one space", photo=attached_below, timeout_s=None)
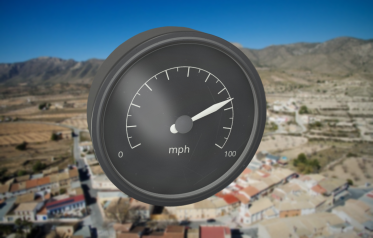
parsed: 75 mph
